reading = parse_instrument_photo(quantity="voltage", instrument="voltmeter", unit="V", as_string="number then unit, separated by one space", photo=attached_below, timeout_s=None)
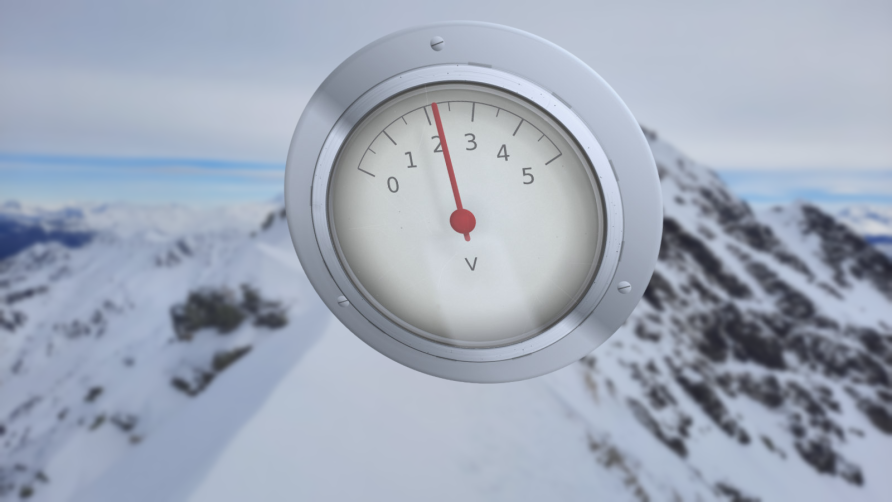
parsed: 2.25 V
